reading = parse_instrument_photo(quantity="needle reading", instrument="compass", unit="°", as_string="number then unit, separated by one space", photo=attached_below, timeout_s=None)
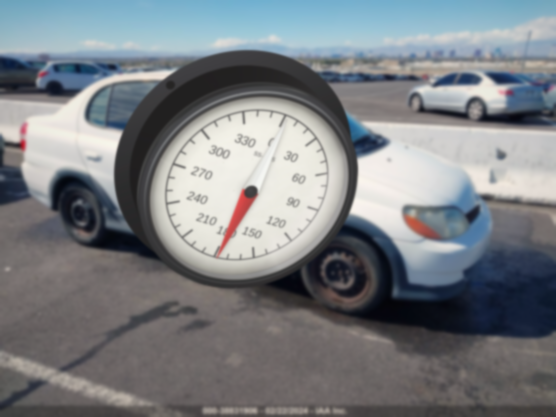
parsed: 180 °
